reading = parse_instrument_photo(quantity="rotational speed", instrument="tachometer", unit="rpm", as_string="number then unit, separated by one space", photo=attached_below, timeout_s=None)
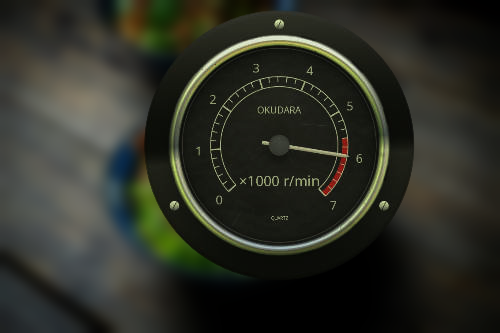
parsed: 6000 rpm
